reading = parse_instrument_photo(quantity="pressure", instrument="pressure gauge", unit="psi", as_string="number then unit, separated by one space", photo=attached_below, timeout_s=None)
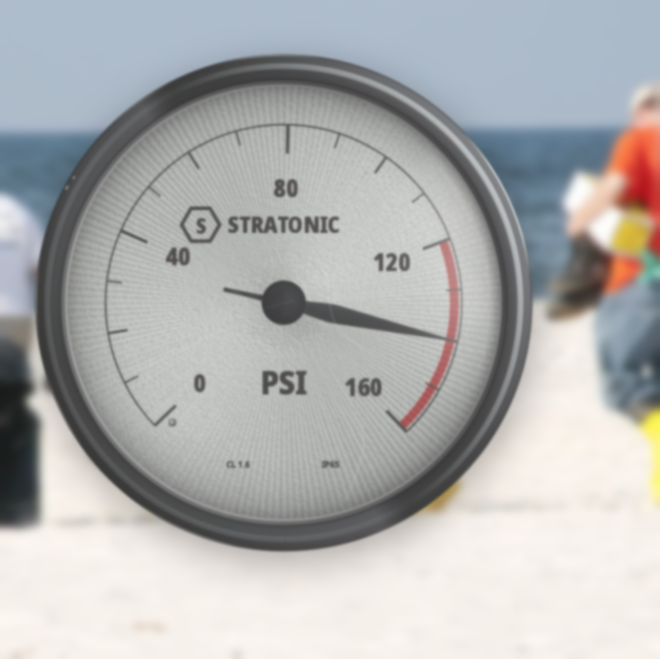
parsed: 140 psi
